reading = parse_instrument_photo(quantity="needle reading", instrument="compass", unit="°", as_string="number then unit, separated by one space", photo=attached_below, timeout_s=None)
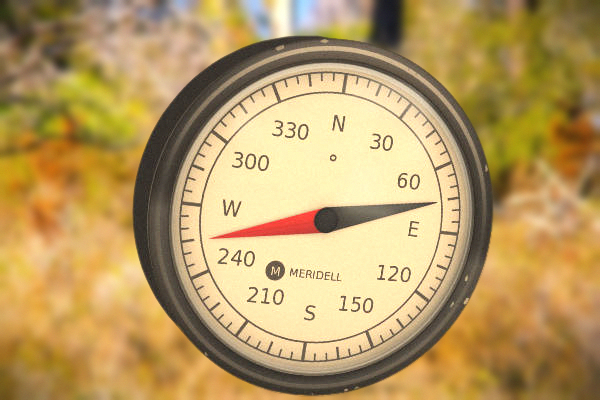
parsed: 255 °
